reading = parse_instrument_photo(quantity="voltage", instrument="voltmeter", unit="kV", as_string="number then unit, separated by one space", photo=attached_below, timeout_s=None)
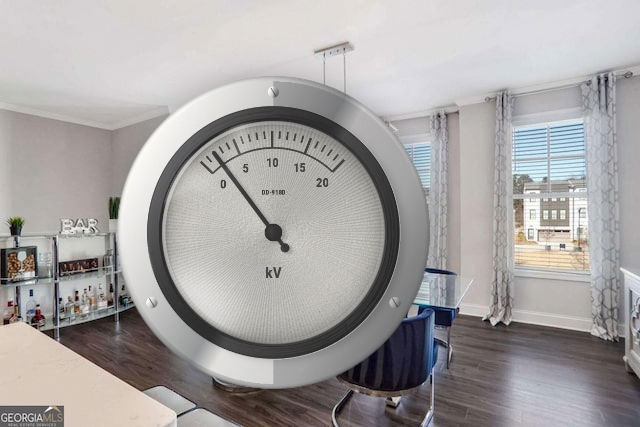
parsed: 2 kV
